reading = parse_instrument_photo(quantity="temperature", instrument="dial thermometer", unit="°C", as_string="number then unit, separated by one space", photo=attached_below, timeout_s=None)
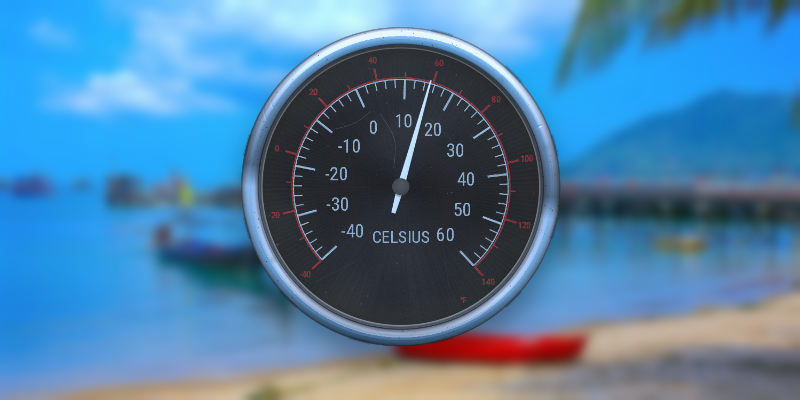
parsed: 15 °C
